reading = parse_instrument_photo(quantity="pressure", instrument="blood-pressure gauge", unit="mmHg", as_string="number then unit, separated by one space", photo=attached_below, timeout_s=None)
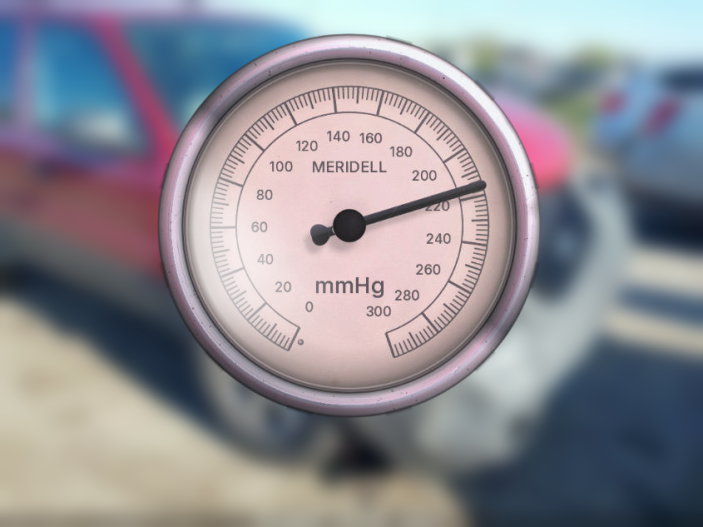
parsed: 216 mmHg
